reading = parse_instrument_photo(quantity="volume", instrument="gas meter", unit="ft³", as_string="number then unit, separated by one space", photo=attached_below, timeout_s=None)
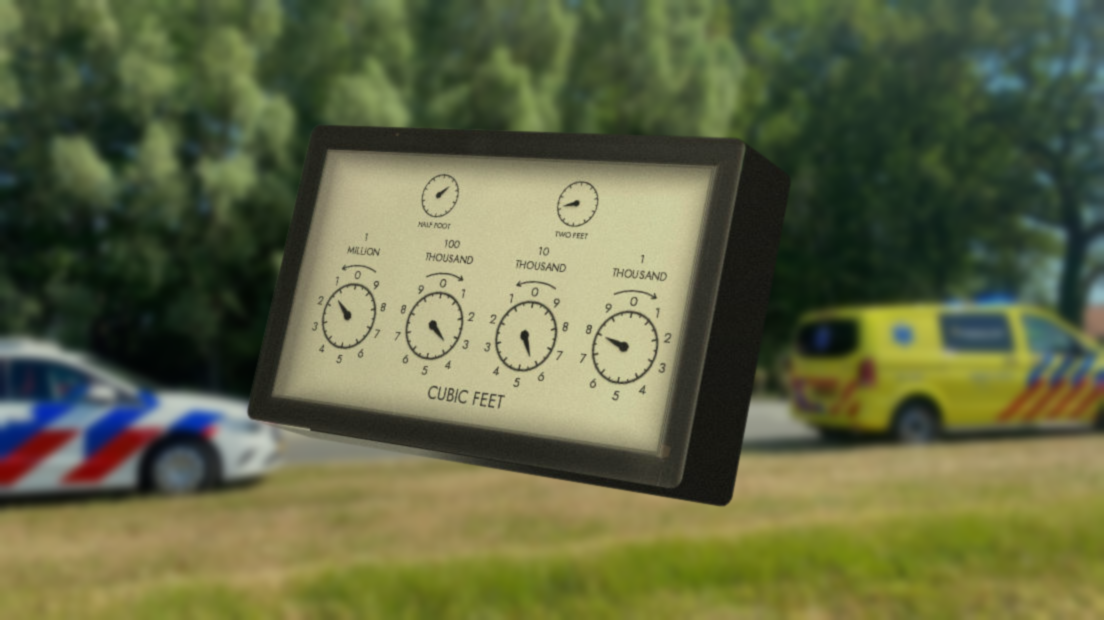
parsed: 135800 ft³
